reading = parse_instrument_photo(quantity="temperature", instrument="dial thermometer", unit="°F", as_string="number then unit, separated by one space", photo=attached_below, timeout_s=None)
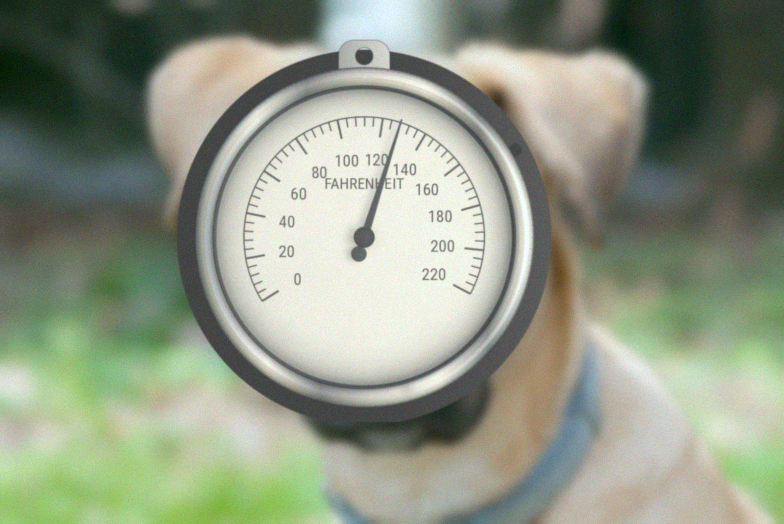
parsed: 128 °F
